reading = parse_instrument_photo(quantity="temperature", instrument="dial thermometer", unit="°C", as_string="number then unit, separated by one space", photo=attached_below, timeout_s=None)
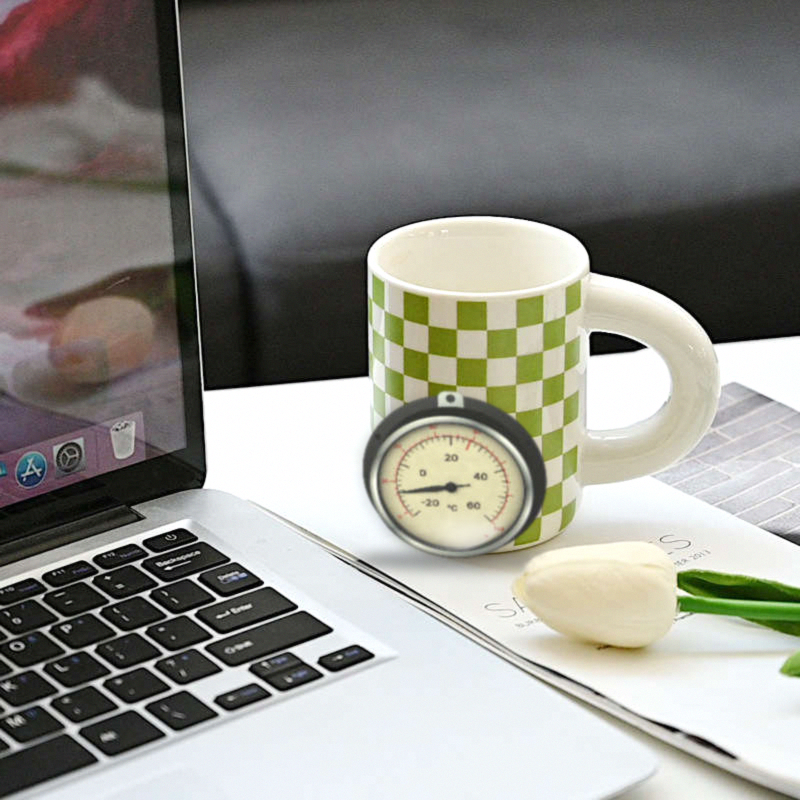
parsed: -10 °C
